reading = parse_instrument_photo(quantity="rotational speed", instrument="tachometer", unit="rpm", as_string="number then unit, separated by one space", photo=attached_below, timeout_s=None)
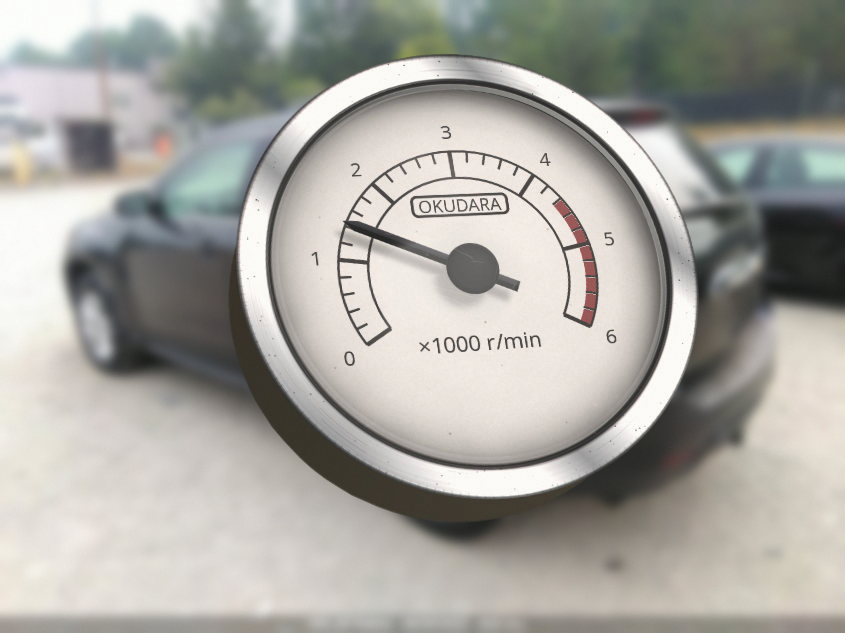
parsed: 1400 rpm
